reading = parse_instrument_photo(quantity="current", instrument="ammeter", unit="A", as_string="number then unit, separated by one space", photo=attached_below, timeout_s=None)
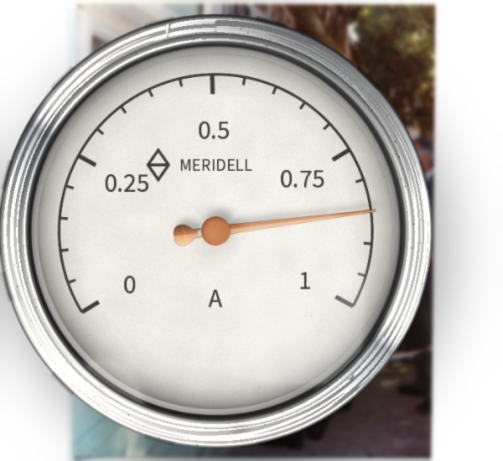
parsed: 0.85 A
